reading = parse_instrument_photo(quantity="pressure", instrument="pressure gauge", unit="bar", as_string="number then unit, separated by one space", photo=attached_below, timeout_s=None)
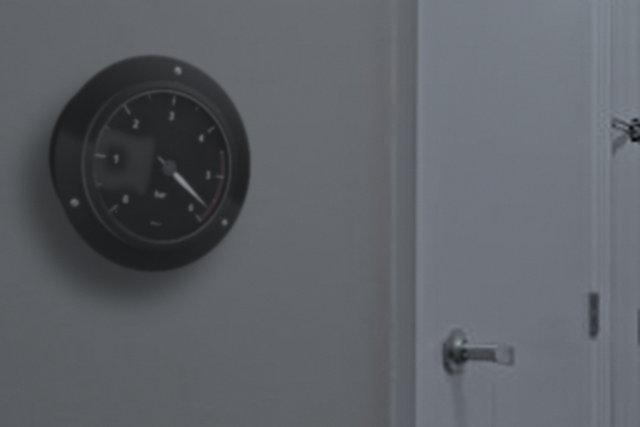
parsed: 5.75 bar
